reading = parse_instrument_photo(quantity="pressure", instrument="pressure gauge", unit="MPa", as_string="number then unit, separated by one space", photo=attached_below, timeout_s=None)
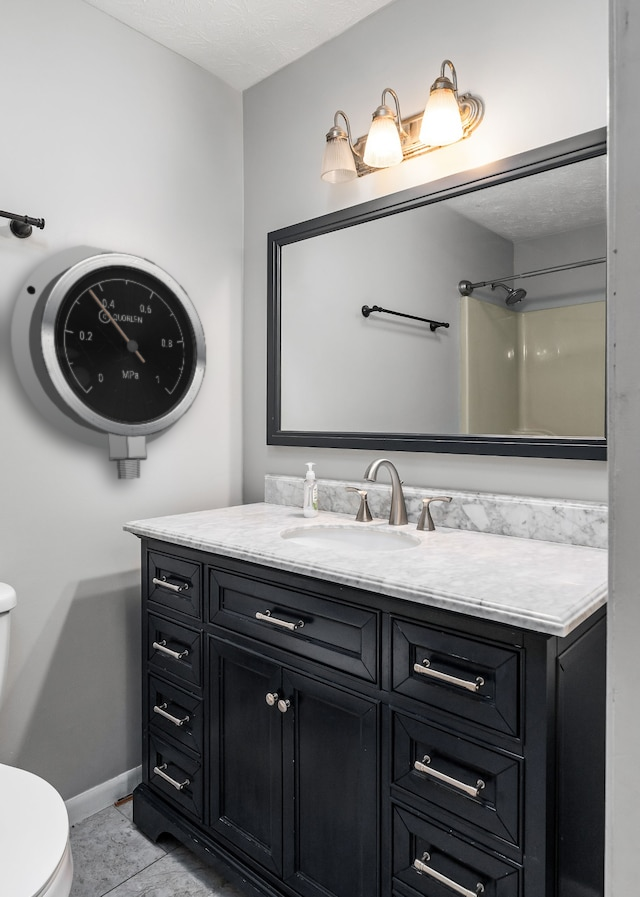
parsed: 0.35 MPa
